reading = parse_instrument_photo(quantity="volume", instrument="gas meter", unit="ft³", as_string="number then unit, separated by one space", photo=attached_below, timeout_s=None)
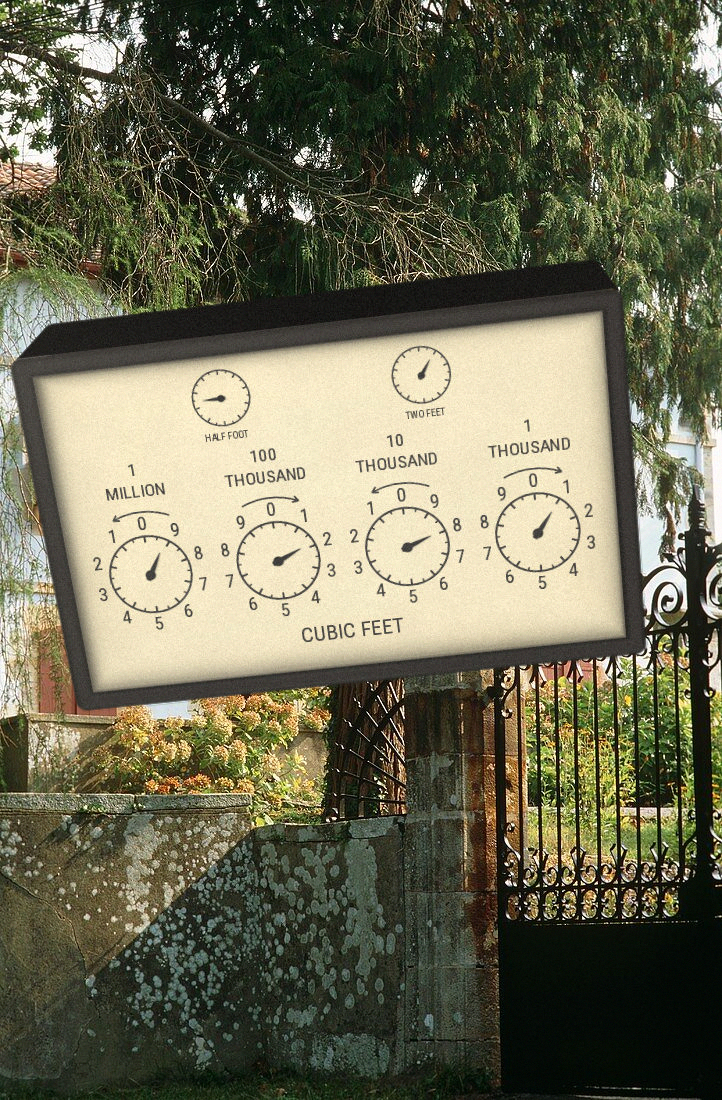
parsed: 918100 ft³
